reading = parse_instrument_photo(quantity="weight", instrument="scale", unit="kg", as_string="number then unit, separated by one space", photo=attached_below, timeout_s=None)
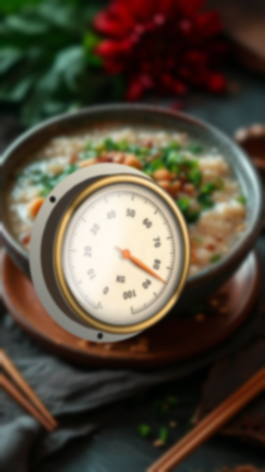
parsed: 85 kg
